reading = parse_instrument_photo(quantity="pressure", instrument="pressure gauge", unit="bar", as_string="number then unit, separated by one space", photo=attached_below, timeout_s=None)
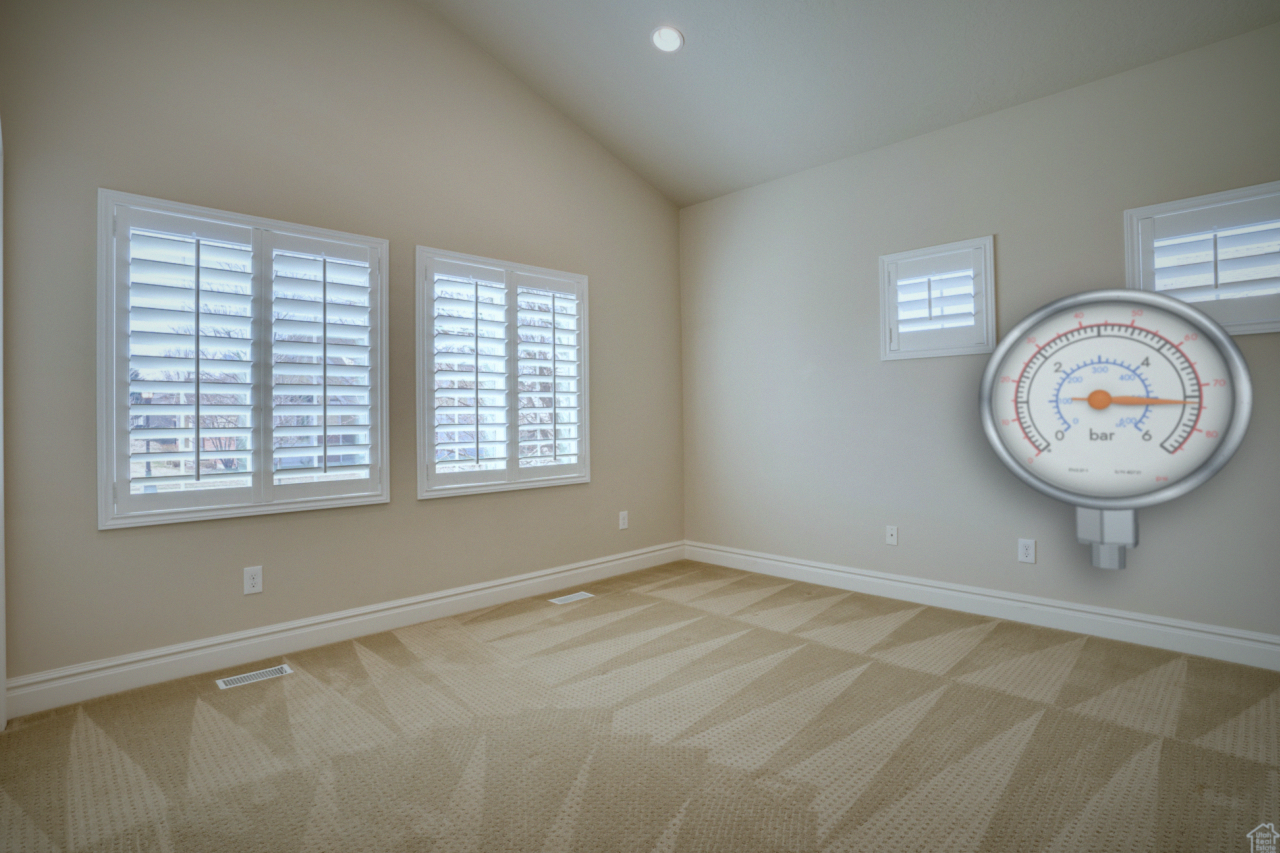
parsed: 5.1 bar
